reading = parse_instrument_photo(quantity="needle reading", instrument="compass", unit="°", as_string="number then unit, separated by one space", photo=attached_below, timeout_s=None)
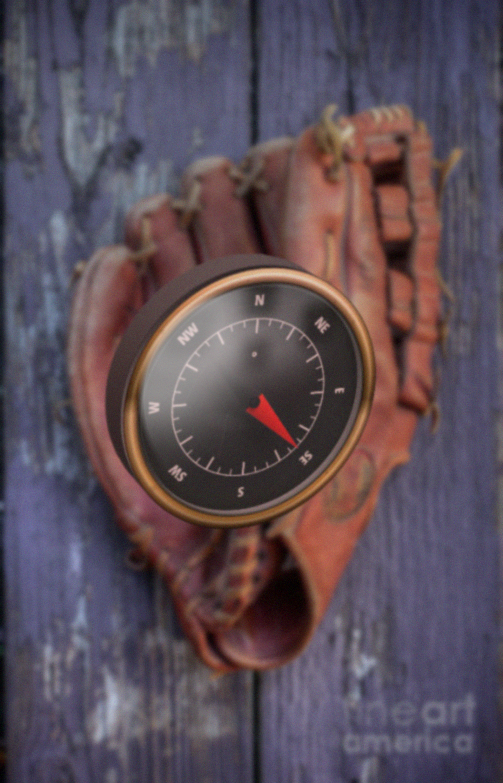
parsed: 135 °
